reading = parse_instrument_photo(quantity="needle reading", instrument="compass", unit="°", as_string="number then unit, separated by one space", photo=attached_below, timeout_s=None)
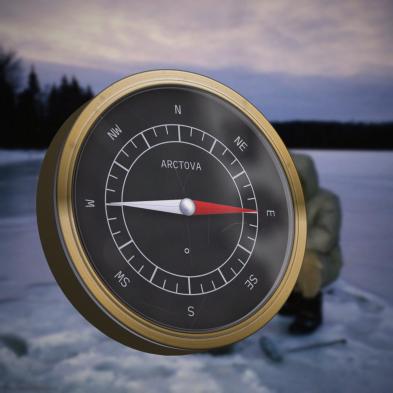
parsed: 90 °
